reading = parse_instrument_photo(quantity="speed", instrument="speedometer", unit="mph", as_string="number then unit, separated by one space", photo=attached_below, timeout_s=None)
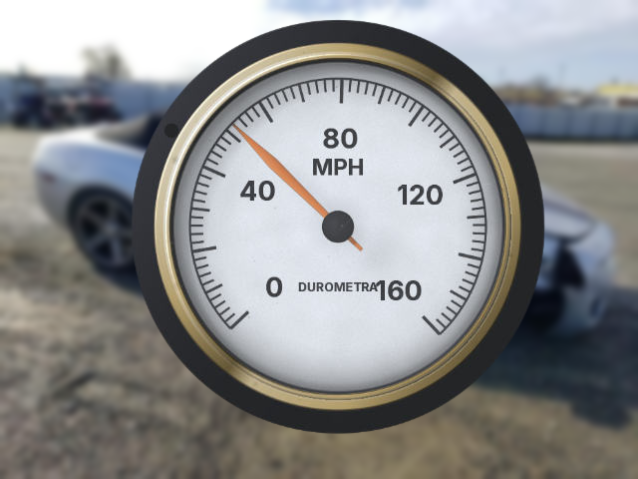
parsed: 52 mph
